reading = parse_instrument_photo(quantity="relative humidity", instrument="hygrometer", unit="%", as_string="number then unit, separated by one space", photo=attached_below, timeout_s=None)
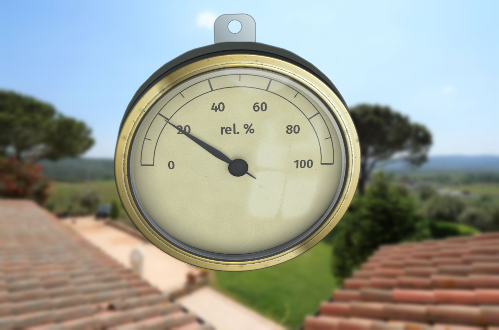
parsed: 20 %
